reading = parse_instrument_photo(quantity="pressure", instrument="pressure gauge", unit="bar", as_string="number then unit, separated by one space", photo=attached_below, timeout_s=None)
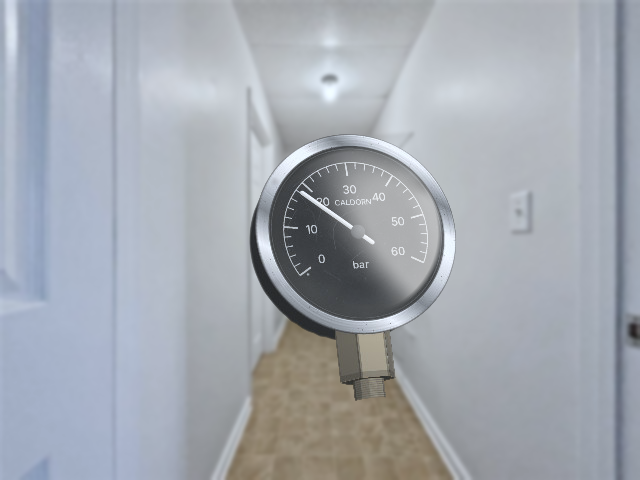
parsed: 18 bar
